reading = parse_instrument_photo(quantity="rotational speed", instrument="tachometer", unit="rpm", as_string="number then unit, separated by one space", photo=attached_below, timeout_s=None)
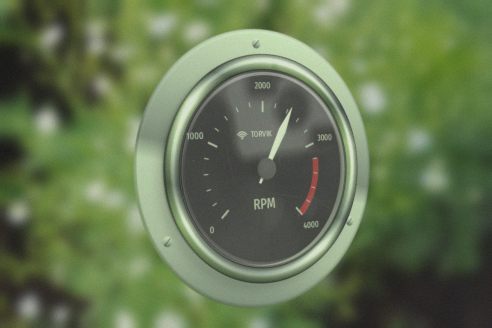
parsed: 2400 rpm
